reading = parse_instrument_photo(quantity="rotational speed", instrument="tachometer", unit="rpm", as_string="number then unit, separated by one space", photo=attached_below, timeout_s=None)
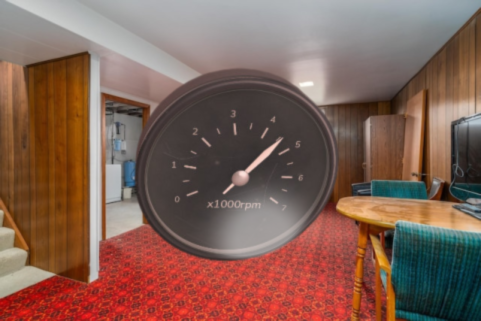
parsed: 4500 rpm
